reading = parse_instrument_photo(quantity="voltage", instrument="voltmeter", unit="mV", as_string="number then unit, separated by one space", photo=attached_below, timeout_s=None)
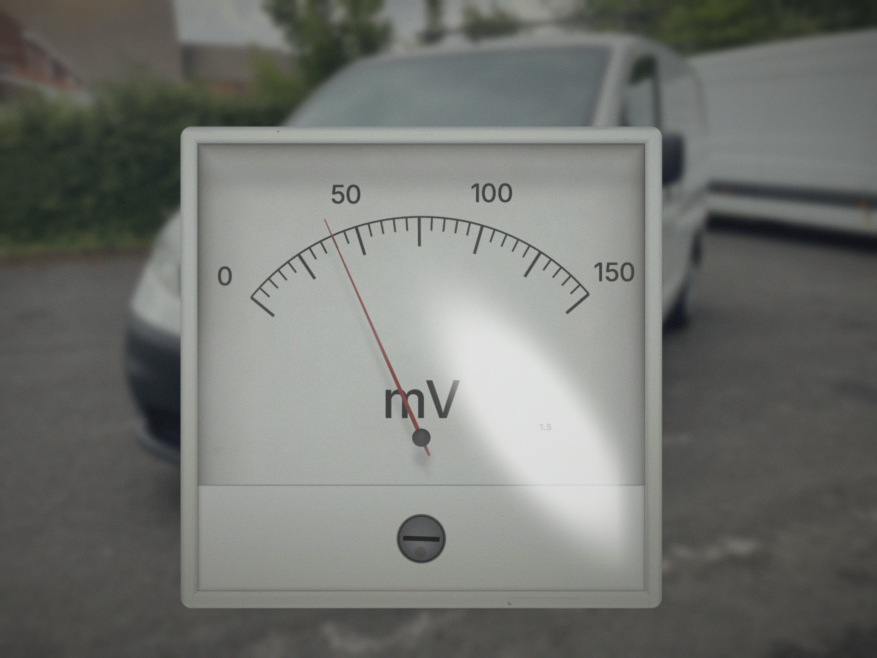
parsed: 40 mV
